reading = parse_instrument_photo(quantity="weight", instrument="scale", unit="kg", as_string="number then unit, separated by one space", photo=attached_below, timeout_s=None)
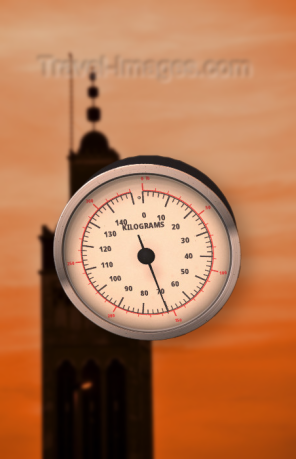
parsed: 70 kg
